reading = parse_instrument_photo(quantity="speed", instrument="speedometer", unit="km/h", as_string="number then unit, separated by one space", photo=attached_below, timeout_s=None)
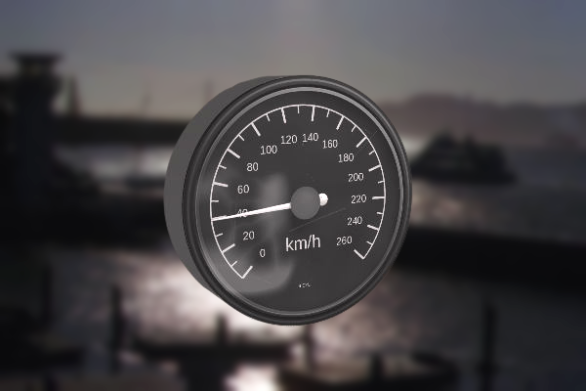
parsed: 40 km/h
